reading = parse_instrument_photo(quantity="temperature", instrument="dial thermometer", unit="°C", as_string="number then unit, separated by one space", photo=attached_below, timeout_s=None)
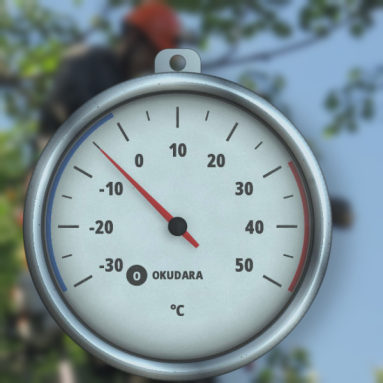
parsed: -5 °C
